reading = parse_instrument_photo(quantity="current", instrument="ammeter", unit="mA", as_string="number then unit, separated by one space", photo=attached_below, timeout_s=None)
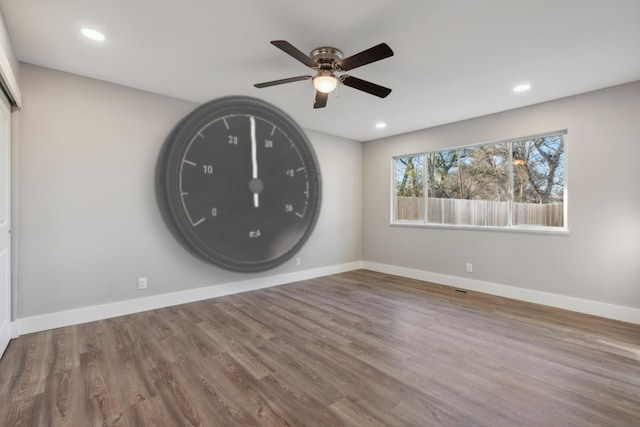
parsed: 25 mA
